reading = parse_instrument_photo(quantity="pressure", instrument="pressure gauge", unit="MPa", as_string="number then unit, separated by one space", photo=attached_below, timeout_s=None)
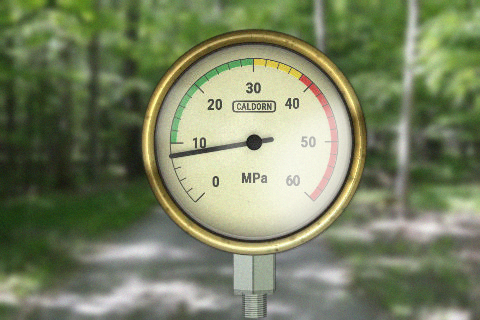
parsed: 8 MPa
